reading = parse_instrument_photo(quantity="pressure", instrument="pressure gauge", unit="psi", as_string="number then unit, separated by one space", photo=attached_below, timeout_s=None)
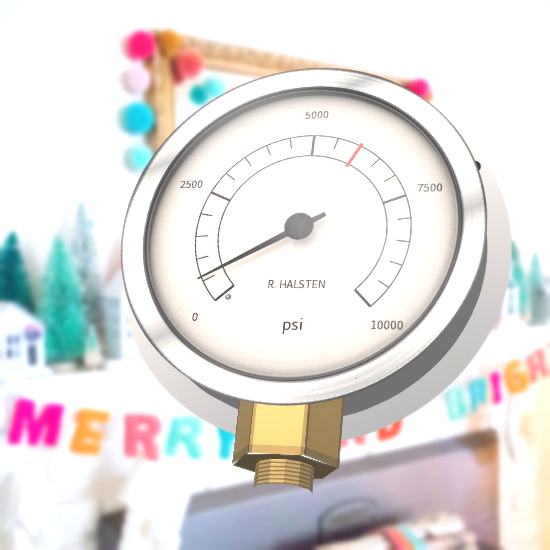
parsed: 500 psi
